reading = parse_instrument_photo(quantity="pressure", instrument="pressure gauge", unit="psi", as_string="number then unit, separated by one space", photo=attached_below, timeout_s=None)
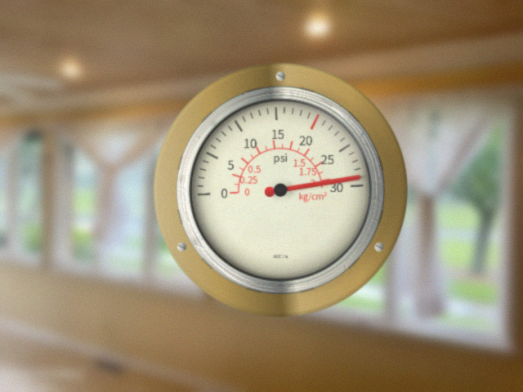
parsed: 29 psi
